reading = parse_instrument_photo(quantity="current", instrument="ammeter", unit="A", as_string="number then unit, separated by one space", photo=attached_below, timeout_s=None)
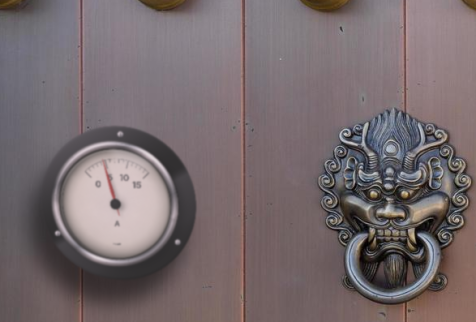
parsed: 5 A
